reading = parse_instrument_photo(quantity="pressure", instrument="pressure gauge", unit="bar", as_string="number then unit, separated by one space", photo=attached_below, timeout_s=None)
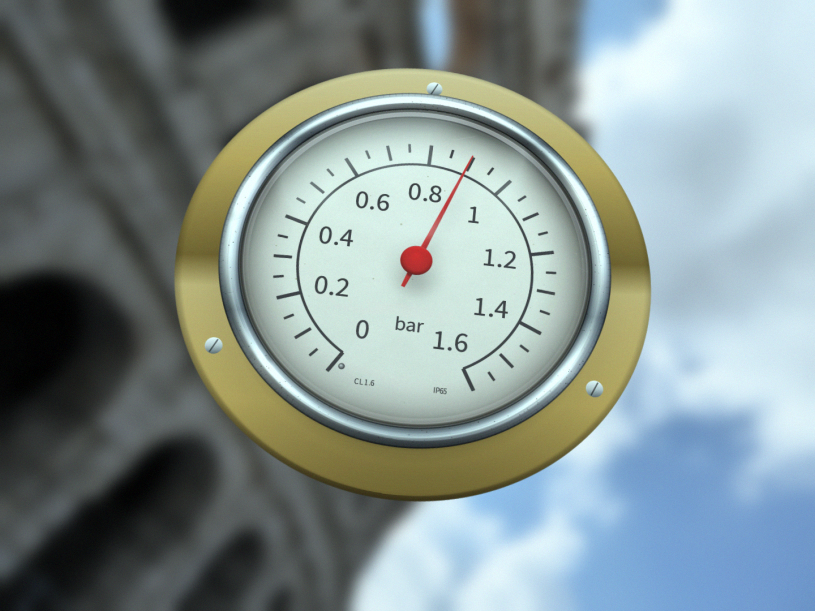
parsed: 0.9 bar
